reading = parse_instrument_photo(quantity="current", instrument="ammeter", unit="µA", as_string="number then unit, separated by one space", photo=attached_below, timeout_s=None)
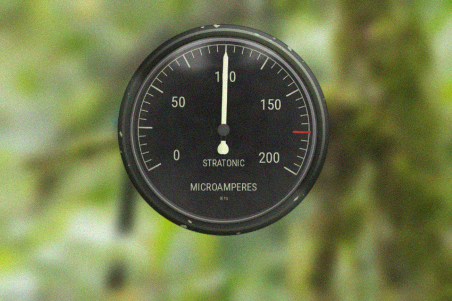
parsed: 100 µA
